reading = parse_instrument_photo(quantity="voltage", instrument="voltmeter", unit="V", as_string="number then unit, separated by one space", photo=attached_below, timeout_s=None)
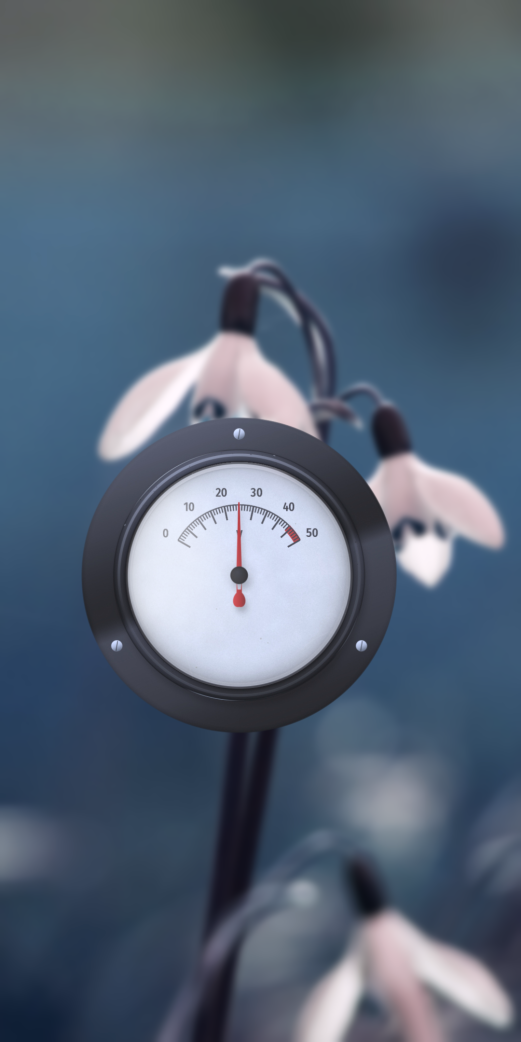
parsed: 25 V
